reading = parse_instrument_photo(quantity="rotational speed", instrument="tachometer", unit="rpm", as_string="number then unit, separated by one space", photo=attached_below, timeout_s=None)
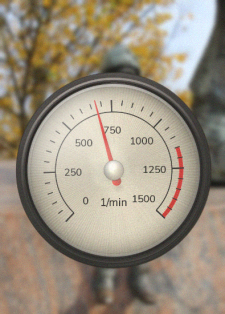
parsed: 675 rpm
